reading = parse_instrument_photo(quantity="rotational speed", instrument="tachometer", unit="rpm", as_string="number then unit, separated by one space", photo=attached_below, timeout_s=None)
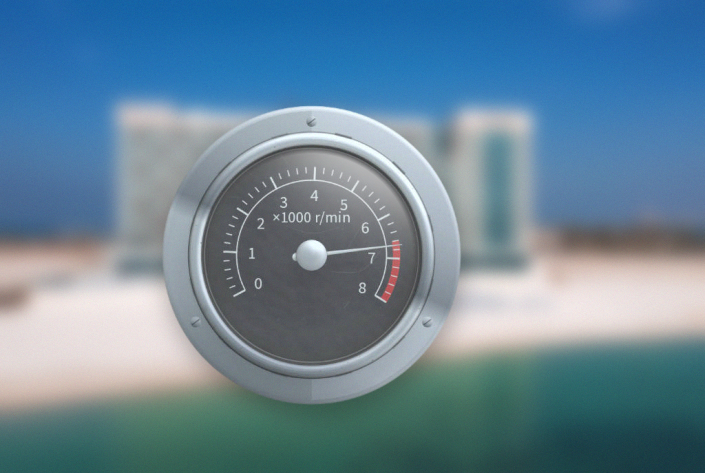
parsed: 6700 rpm
